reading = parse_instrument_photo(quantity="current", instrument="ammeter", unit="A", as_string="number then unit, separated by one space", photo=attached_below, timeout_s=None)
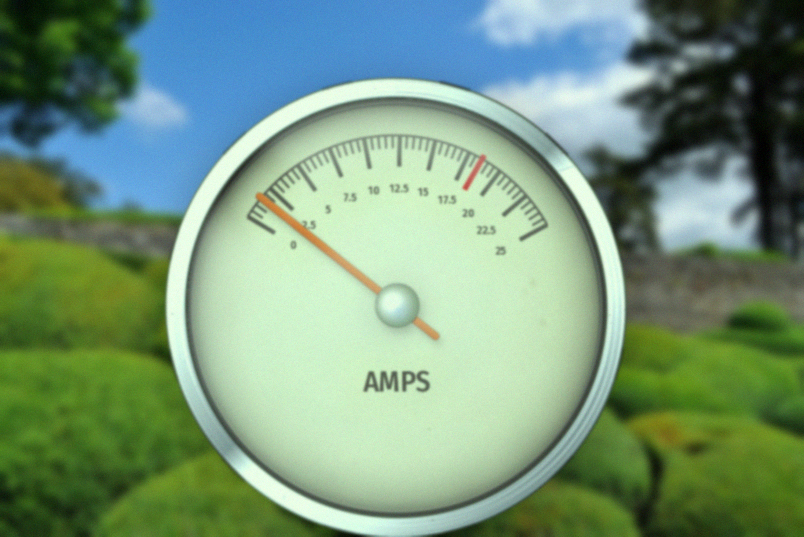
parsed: 1.5 A
